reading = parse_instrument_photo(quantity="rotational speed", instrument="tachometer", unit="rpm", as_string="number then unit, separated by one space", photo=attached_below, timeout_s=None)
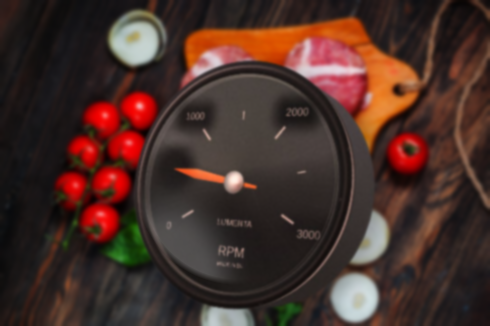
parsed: 500 rpm
